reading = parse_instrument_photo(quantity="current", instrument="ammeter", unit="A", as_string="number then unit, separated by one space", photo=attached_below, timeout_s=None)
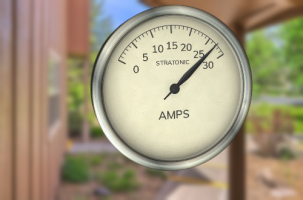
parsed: 27 A
